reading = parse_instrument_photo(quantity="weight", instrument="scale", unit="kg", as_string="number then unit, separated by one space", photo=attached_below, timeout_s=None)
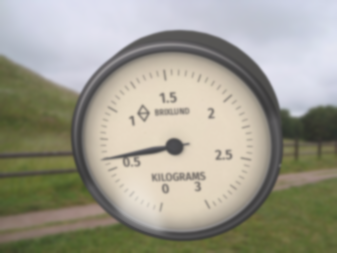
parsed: 0.6 kg
